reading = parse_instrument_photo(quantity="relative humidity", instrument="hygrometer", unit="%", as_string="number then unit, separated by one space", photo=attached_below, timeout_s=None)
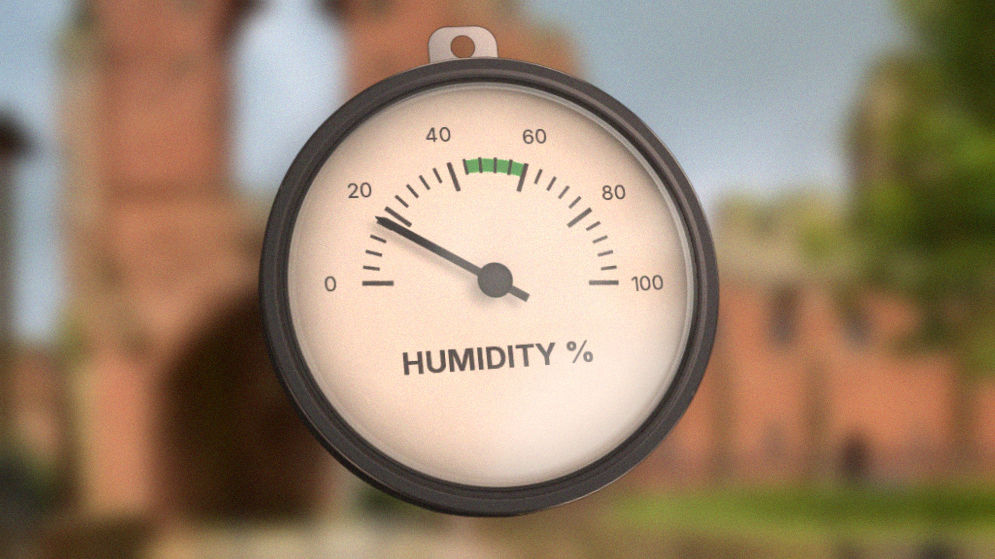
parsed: 16 %
